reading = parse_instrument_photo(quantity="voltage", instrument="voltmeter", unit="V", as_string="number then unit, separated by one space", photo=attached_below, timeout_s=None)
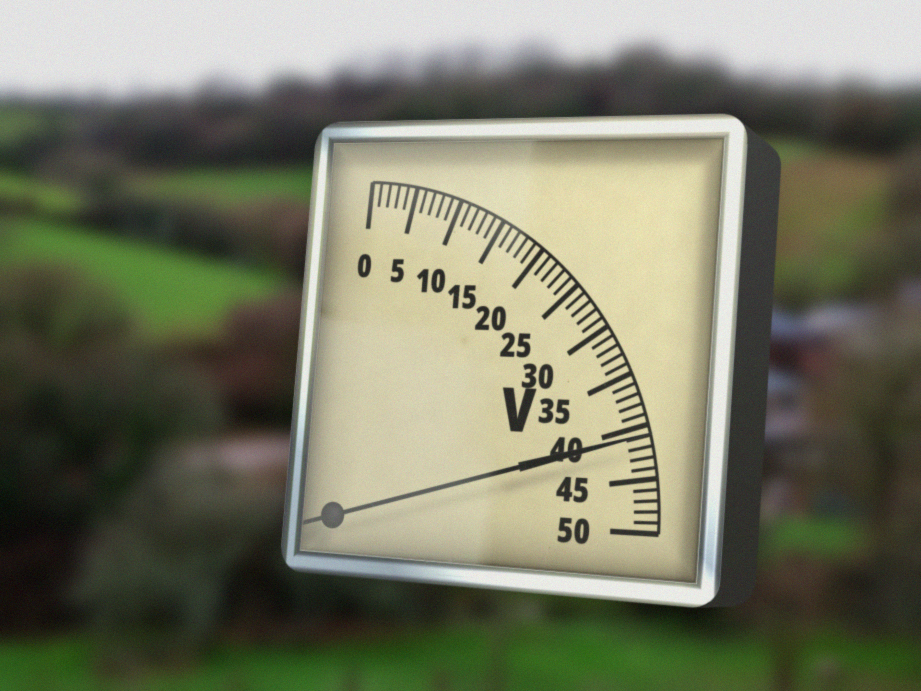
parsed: 41 V
